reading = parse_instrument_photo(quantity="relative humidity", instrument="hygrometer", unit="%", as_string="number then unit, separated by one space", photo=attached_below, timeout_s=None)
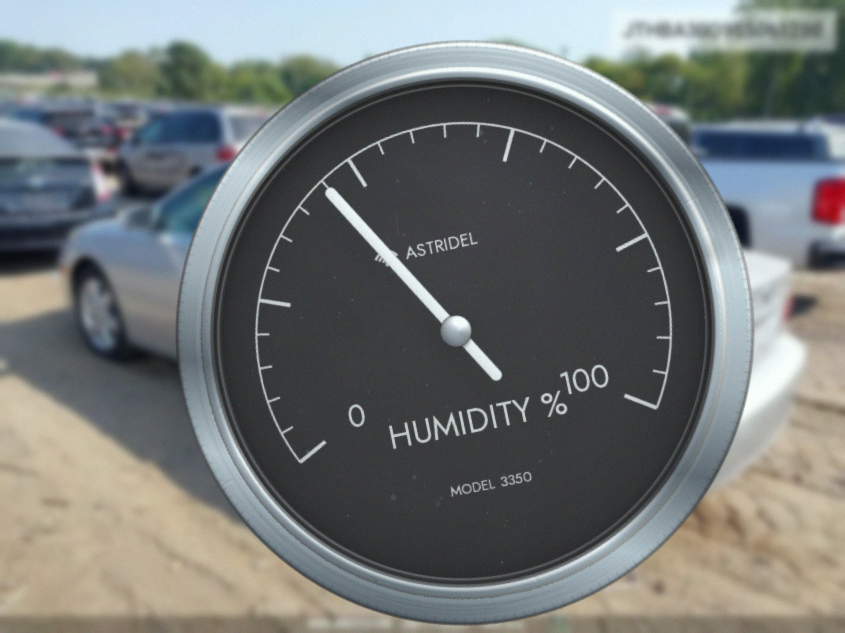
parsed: 36 %
